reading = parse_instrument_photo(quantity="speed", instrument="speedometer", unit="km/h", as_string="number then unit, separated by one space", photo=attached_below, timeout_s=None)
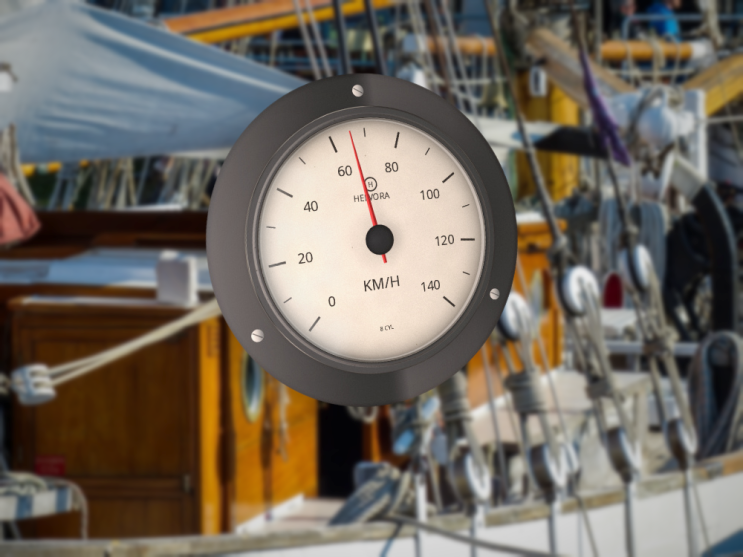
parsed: 65 km/h
